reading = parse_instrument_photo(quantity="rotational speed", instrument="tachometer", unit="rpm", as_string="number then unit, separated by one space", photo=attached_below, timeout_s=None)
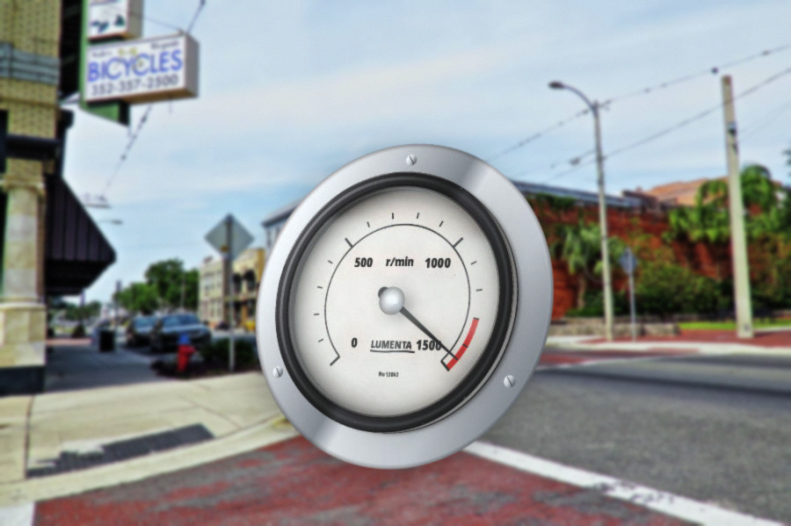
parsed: 1450 rpm
